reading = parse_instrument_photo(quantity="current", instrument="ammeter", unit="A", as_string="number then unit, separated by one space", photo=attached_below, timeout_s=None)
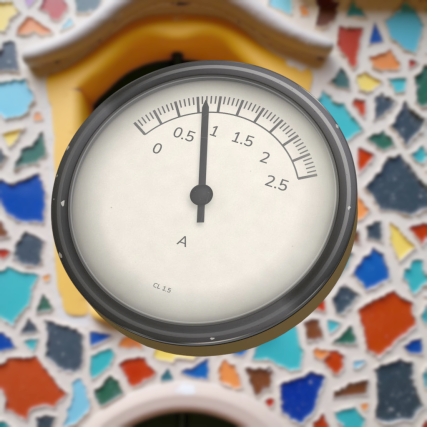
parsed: 0.85 A
